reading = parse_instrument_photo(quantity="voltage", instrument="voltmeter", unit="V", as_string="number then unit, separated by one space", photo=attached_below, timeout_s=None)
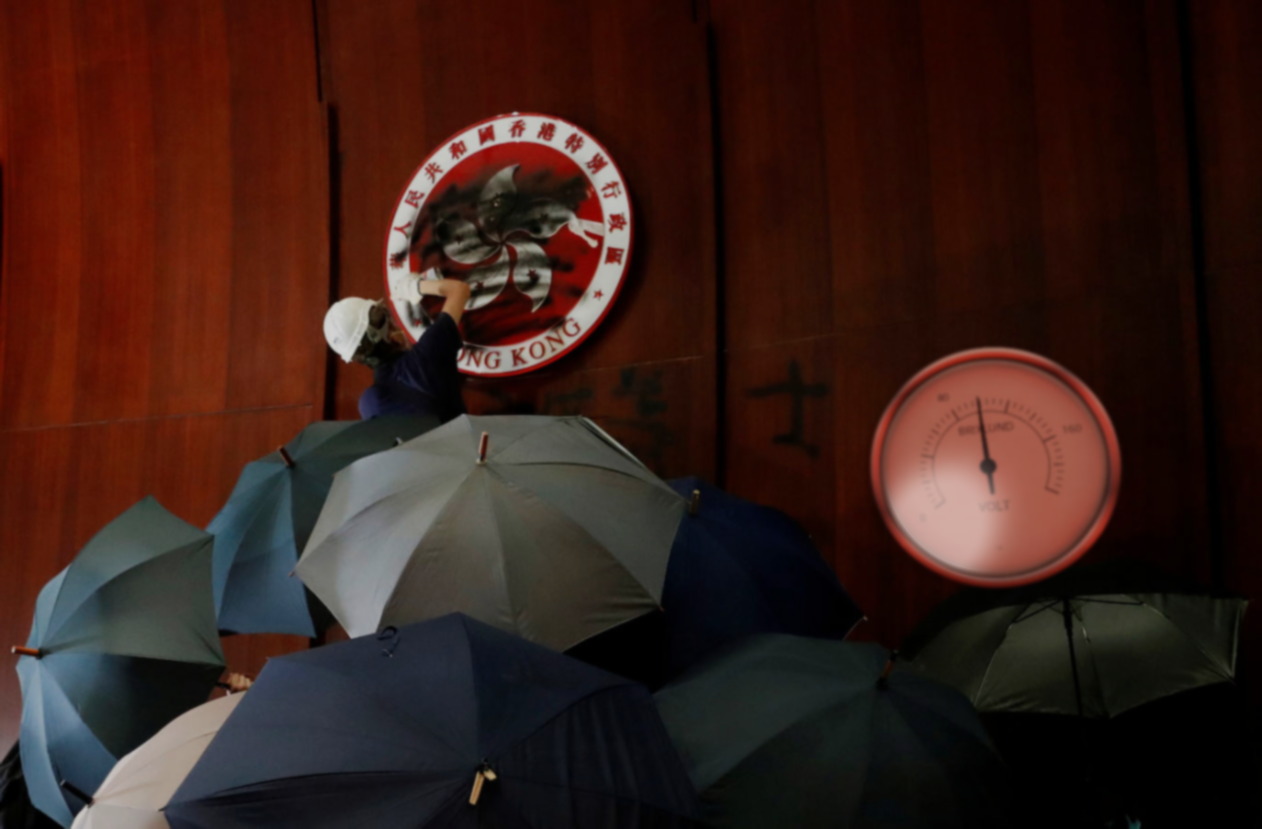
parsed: 100 V
